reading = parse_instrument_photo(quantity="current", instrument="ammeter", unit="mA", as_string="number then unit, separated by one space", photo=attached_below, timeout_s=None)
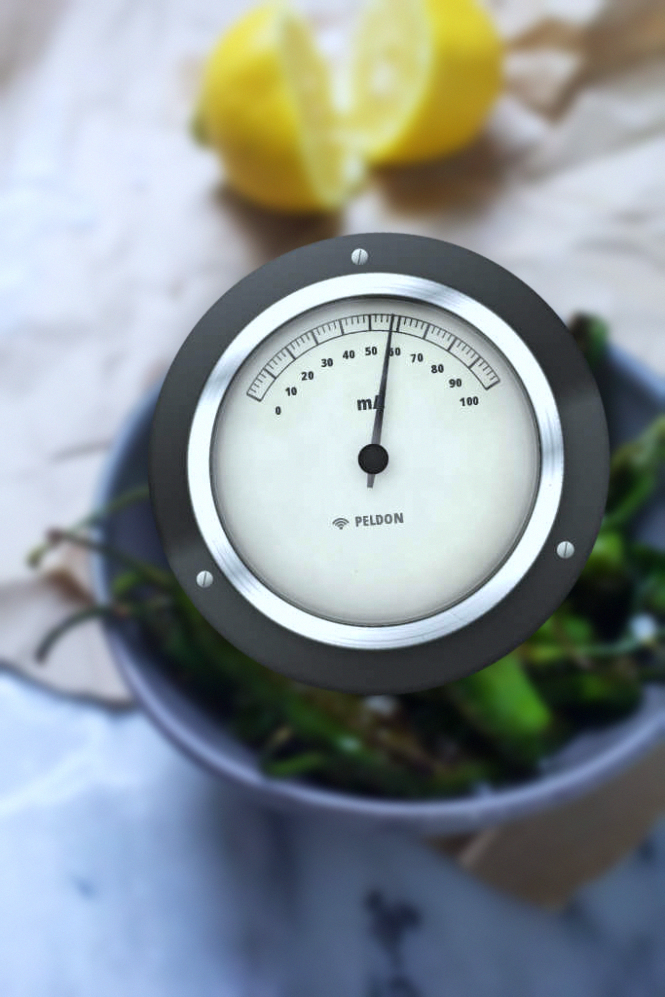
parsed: 58 mA
